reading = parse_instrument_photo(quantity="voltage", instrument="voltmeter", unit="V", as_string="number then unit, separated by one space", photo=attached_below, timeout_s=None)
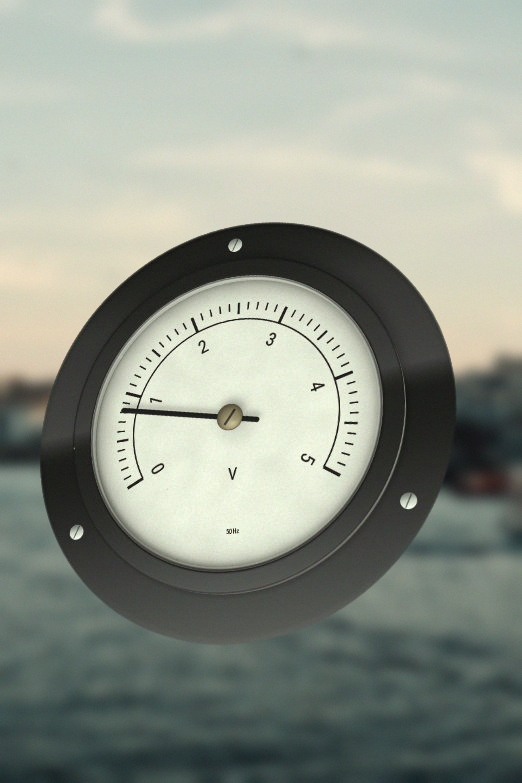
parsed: 0.8 V
